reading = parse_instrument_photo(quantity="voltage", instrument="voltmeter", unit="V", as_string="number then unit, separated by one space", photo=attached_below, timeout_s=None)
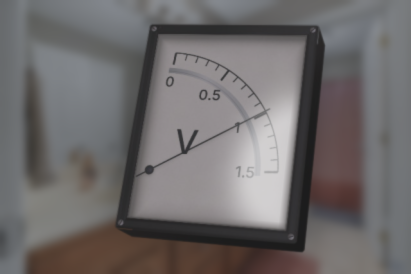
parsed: 1 V
